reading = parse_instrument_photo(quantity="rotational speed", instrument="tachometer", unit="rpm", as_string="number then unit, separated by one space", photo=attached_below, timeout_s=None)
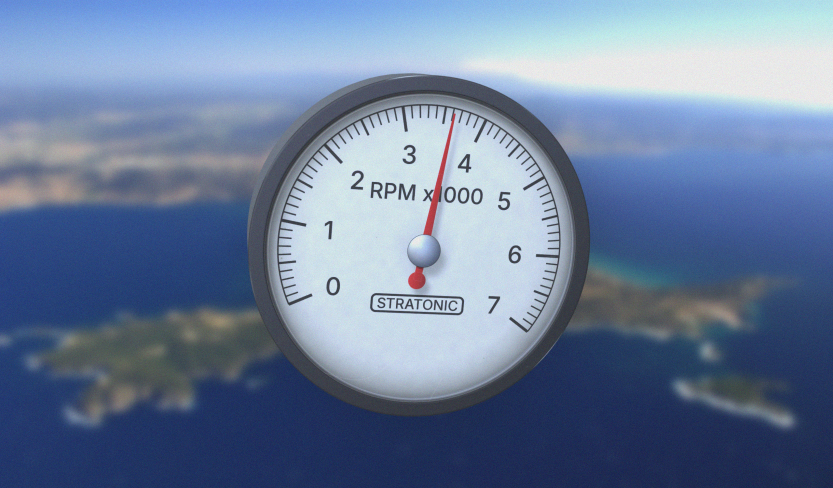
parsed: 3600 rpm
